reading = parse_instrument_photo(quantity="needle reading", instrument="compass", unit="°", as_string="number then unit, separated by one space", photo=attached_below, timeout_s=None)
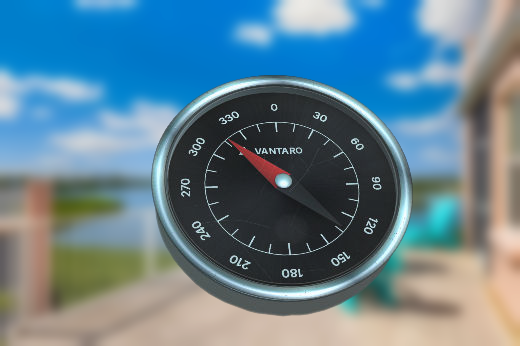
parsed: 315 °
